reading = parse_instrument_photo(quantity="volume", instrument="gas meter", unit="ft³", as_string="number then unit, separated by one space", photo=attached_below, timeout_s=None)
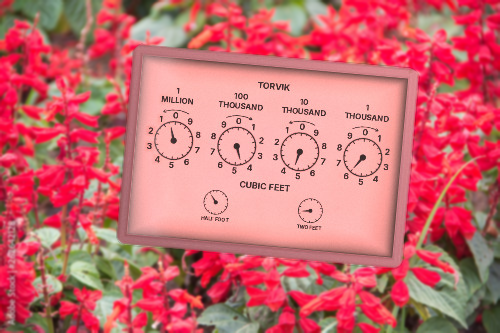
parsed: 44600 ft³
